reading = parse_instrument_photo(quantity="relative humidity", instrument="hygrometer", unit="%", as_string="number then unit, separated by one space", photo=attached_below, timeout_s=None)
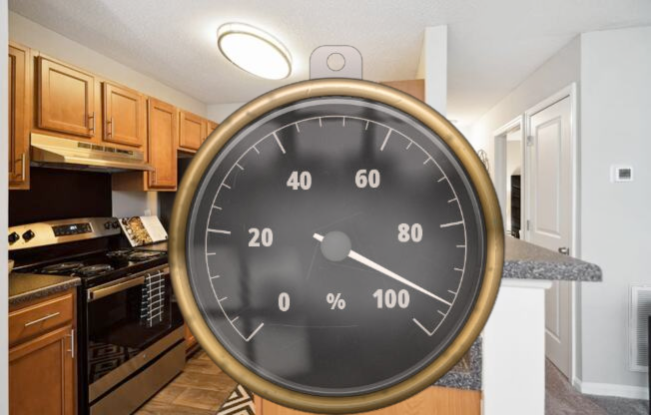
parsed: 94 %
